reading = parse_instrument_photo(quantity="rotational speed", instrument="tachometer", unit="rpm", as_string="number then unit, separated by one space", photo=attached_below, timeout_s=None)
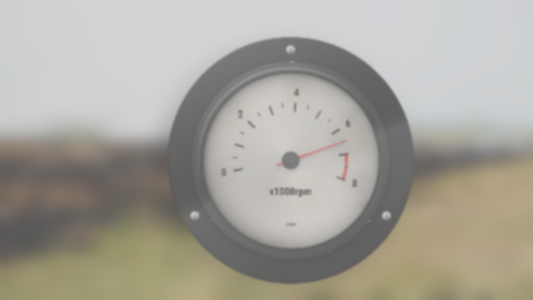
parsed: 6500 rpm
